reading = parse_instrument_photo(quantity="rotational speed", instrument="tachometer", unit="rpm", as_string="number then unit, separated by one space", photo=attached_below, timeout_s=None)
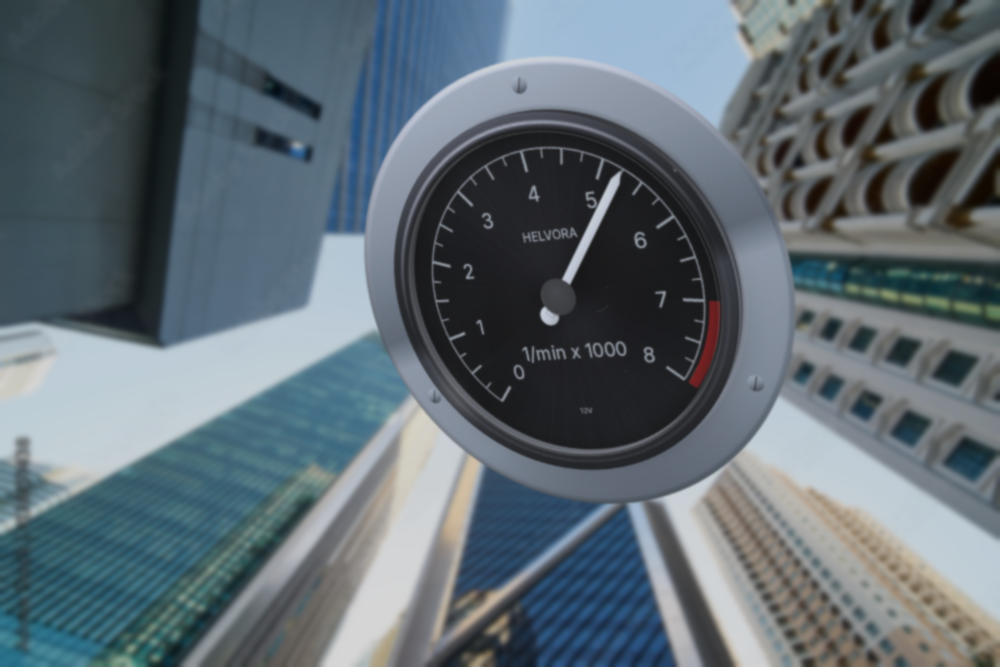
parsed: 5250 rpm
